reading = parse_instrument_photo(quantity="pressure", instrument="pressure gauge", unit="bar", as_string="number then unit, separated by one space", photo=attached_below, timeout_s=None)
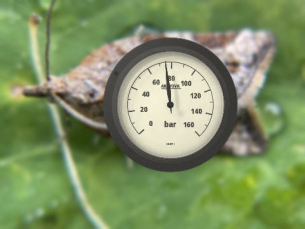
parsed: 75 bar
